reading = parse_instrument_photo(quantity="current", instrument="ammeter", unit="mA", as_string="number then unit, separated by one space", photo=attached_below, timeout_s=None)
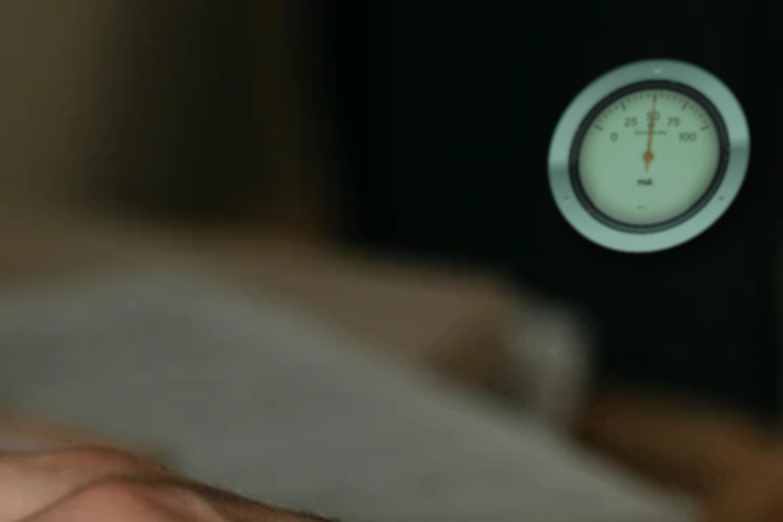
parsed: 50 mA
